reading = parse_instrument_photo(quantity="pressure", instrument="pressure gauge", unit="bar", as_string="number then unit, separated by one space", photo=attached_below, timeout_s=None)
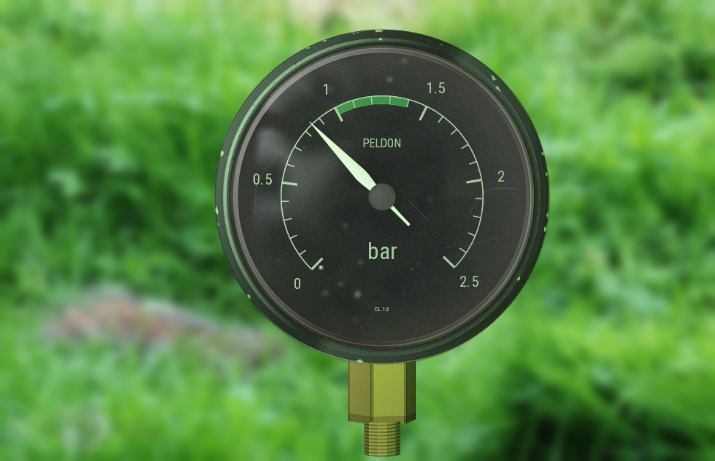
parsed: 0.85 bar
